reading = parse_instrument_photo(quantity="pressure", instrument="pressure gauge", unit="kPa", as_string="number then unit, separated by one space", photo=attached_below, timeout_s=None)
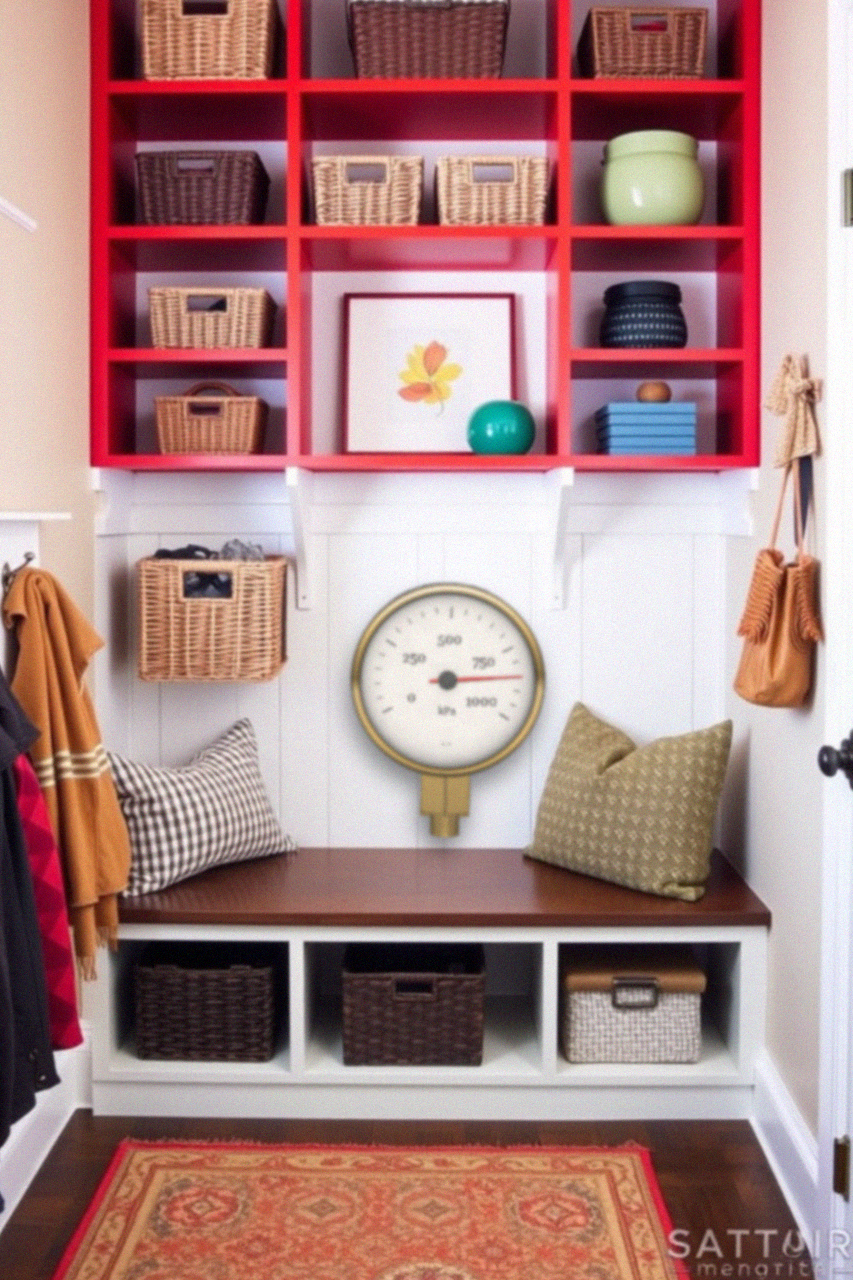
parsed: 850 kPa
